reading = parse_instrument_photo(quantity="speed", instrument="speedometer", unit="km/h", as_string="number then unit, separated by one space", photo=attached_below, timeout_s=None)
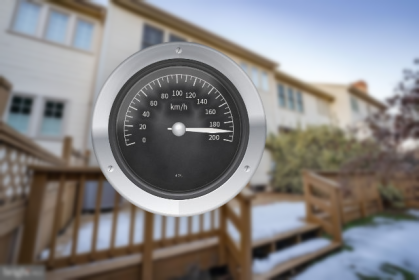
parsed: 190 km/h
